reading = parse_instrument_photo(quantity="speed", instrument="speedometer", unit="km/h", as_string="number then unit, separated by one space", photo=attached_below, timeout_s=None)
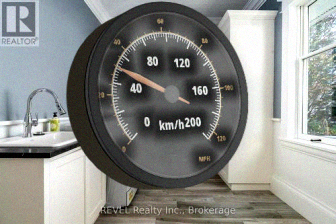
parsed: 50 km/h
